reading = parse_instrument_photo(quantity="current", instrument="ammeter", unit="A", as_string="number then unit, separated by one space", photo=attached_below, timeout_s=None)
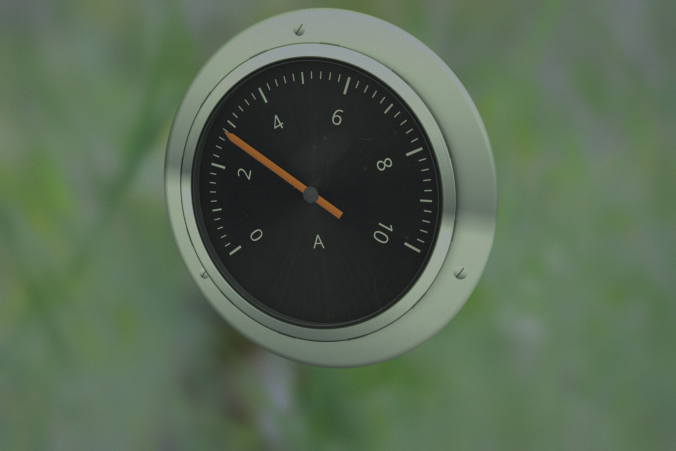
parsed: 2.8 A
